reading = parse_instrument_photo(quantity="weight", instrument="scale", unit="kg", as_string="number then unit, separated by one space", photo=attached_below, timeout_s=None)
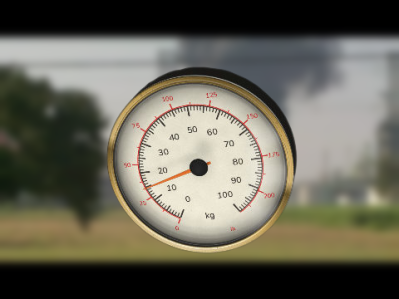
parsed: 15 kg
